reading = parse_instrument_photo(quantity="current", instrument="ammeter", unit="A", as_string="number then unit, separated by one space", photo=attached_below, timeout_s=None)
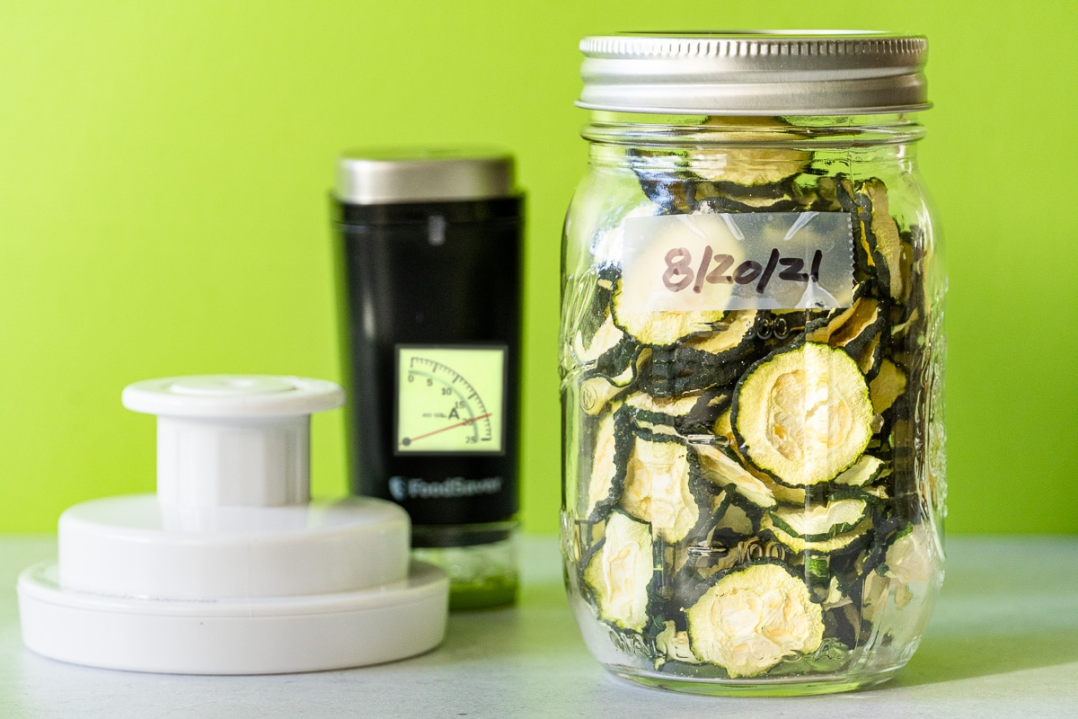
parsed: 20 A
